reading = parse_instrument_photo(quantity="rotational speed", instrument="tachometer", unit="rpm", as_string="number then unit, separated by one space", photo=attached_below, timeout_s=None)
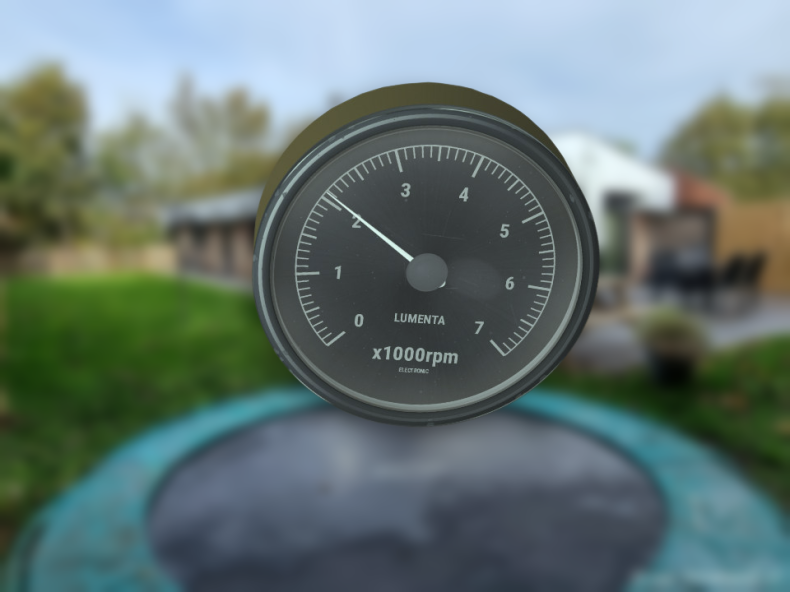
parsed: 2100 rpm
